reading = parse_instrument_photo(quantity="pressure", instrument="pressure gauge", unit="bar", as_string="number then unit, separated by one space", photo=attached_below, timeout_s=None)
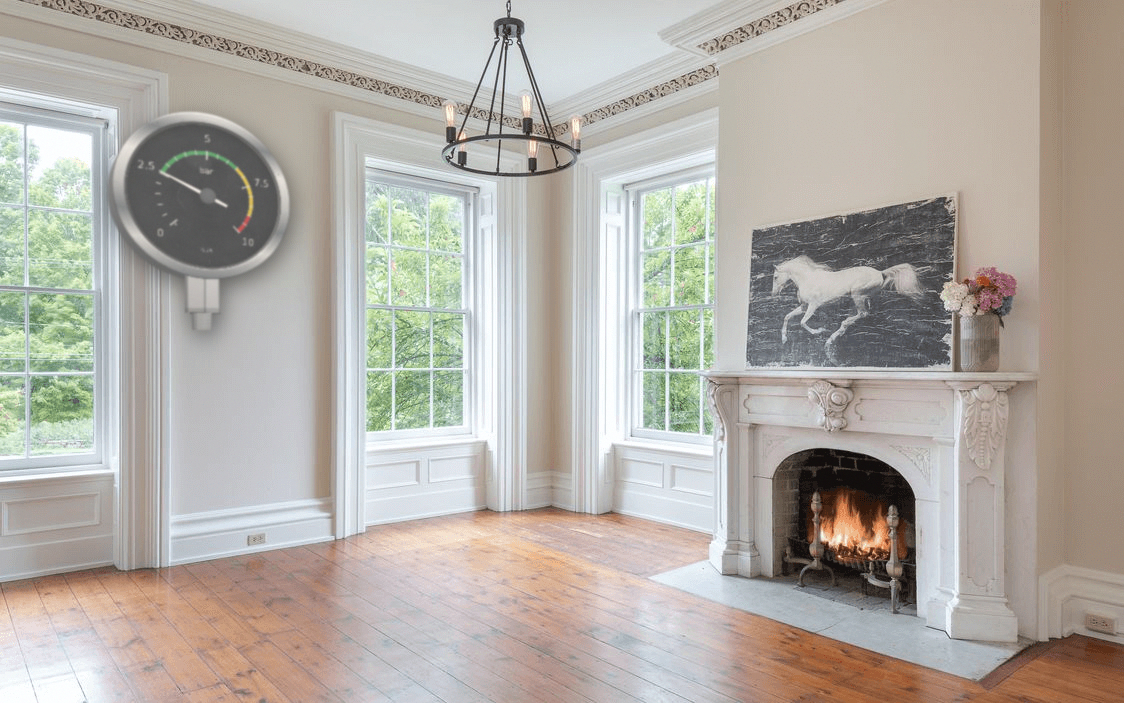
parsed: 2.5 bar
